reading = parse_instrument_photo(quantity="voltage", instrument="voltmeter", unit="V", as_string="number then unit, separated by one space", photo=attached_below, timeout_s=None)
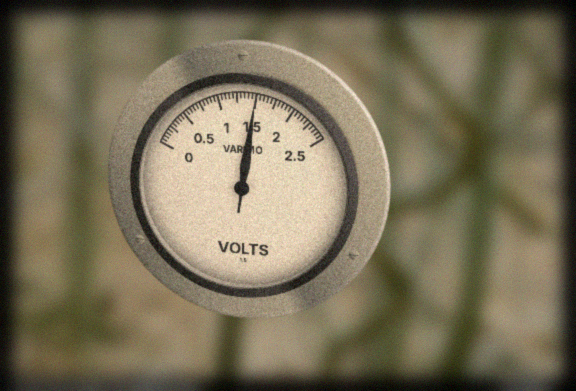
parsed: 1.5 V
